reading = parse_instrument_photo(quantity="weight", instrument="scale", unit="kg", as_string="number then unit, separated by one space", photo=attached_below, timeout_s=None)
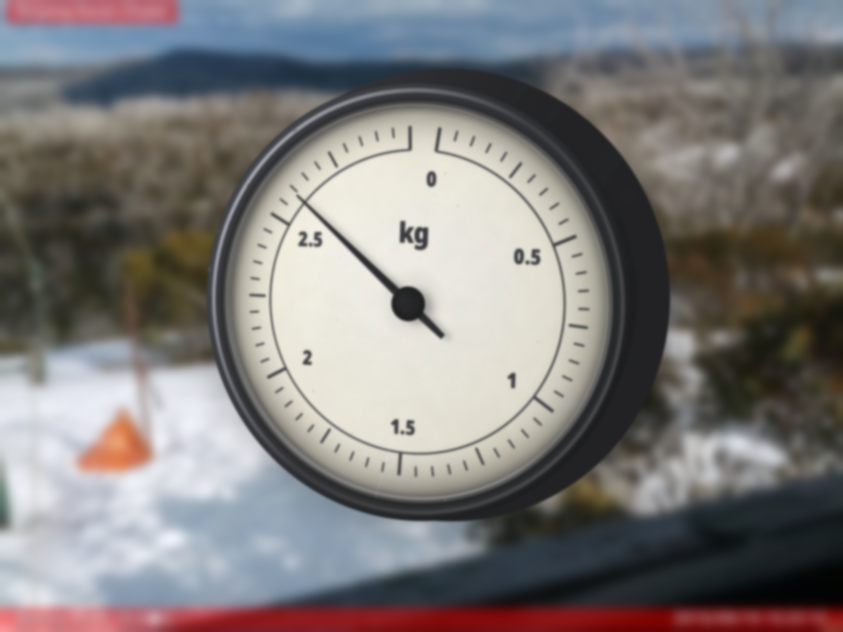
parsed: 2.6 kg
